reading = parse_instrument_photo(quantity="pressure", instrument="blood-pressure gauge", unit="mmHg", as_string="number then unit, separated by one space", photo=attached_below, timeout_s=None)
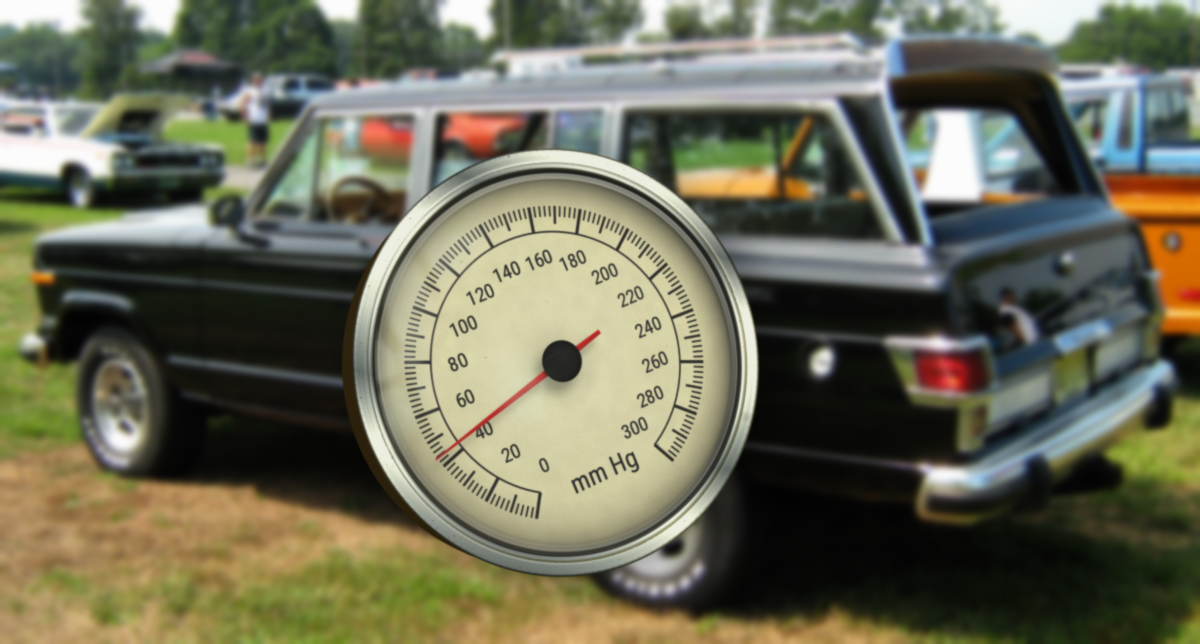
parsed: 44 mmHg
